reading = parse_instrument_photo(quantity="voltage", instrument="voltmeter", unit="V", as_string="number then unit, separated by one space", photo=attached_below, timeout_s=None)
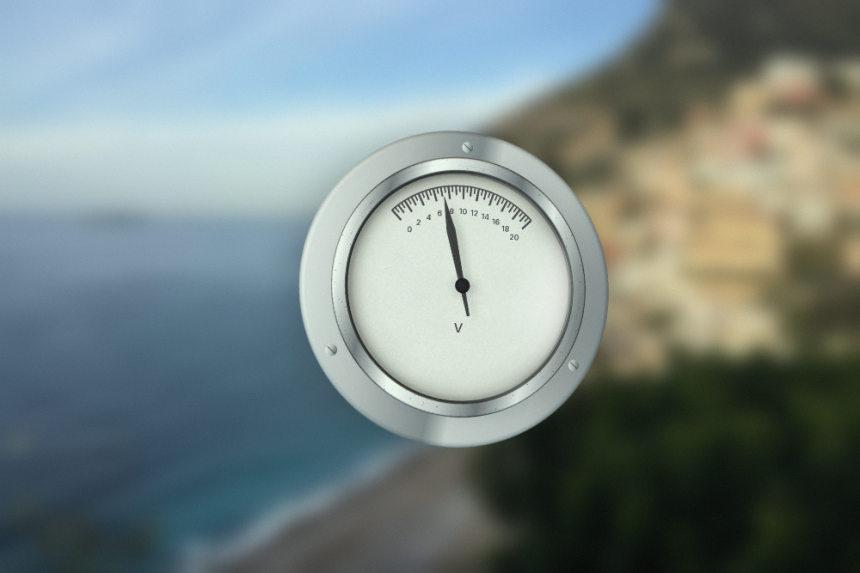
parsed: 7 V
